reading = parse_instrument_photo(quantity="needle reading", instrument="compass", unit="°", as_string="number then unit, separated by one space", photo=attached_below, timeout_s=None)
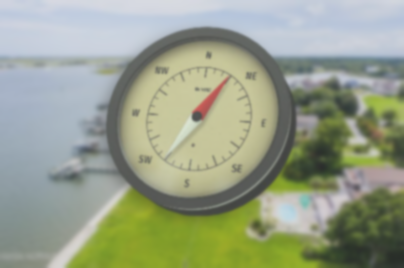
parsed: 30 °
